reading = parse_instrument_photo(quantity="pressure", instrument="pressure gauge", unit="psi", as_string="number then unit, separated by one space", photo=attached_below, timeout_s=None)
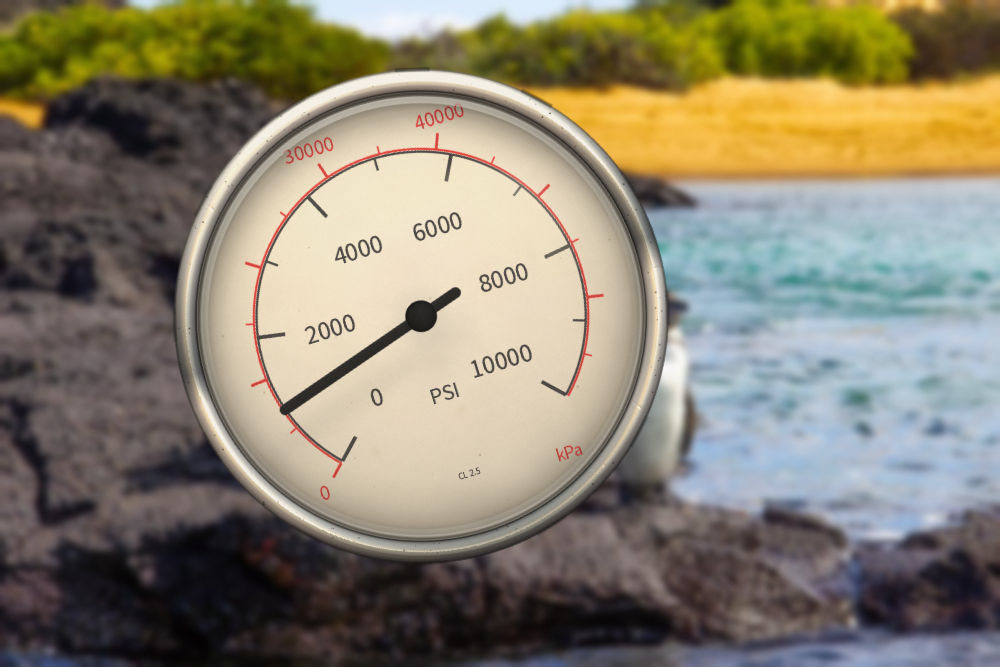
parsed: 1000 psi
